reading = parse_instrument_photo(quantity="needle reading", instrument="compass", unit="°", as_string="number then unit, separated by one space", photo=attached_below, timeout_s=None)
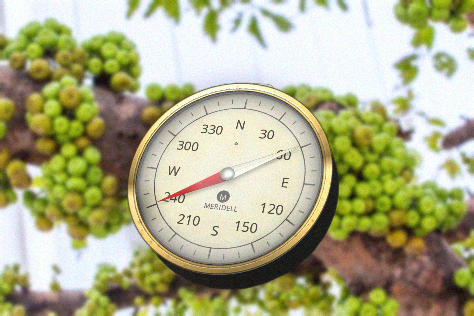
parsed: 240 °
